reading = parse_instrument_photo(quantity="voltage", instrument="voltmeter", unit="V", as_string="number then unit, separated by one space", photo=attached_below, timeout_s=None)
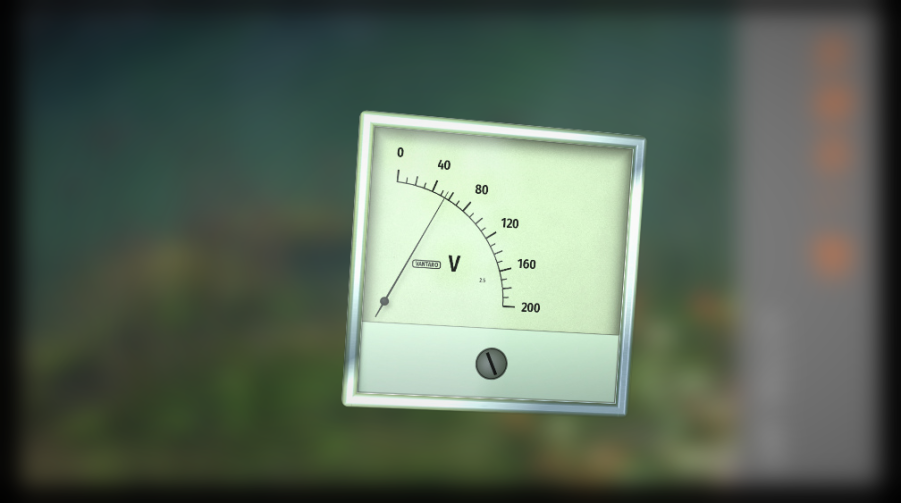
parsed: 55 V
